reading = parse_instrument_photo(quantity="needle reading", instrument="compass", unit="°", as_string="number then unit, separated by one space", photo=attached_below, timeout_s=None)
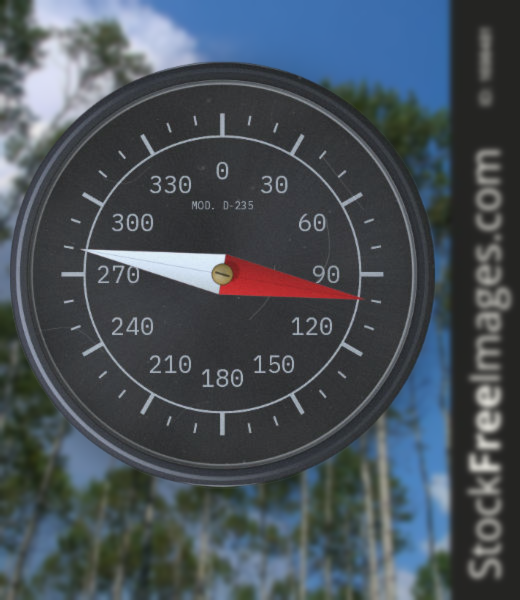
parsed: 100 °
